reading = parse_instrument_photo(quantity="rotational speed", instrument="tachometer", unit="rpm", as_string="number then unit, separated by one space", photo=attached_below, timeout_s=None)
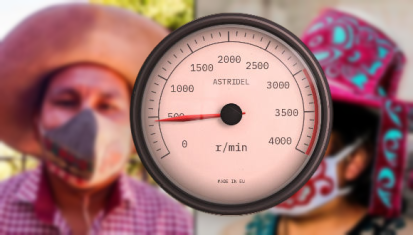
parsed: 450 rpm
